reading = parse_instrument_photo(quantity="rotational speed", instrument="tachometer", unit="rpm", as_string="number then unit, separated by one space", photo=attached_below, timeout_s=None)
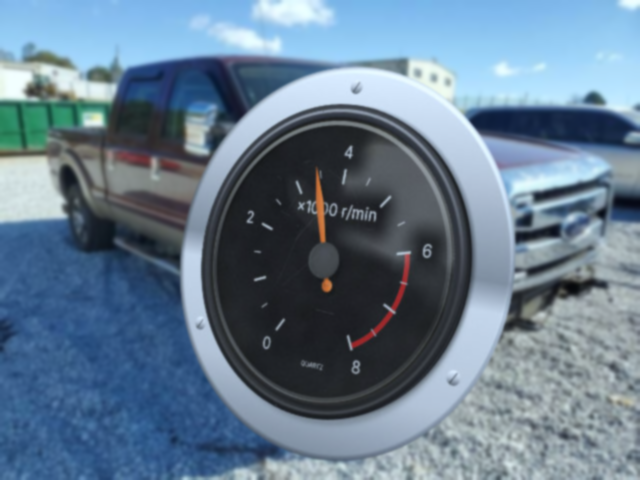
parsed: 3500 rpm
